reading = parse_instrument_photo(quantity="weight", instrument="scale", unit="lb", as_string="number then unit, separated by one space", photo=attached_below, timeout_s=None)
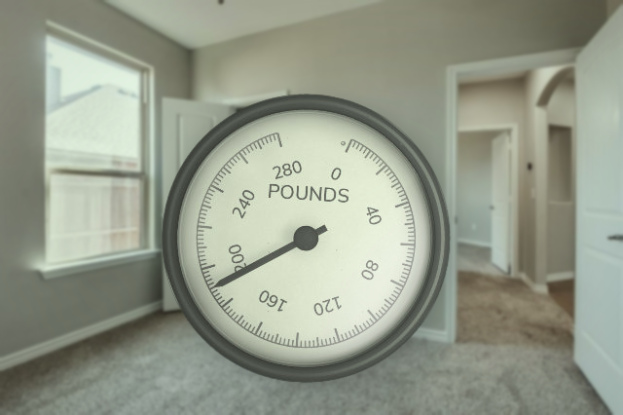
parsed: 190 lb
